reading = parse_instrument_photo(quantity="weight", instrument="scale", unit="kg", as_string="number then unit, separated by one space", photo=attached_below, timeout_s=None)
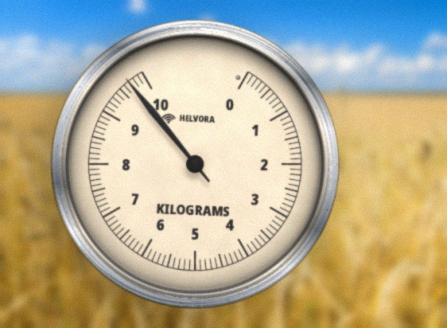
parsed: 9.7 kg
